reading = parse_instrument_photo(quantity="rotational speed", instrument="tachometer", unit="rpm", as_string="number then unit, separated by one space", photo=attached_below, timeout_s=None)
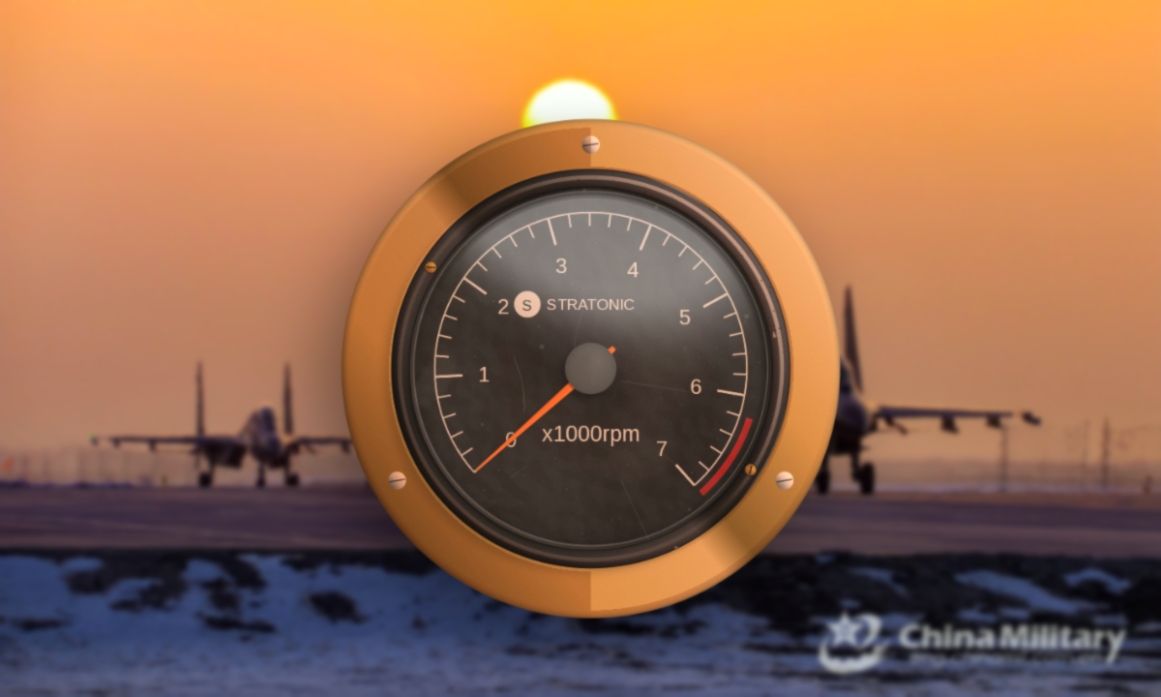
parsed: 0 rpm
